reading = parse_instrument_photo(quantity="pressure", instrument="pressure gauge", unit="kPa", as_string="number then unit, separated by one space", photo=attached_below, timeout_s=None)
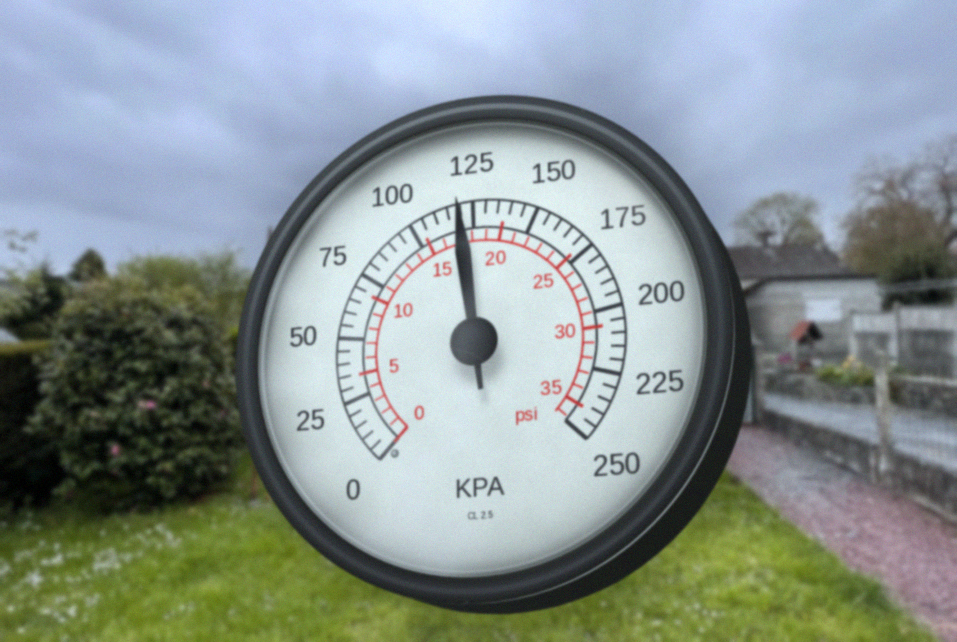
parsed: 120 kPa
